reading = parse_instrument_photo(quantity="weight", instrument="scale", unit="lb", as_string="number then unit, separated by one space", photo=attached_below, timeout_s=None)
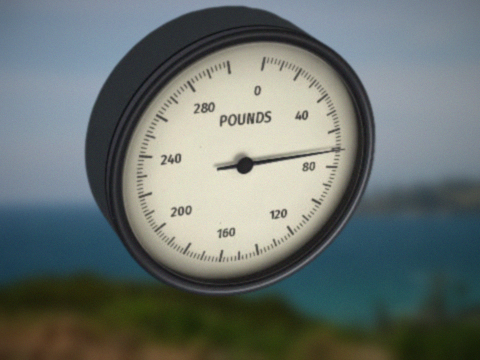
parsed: 70 lb
